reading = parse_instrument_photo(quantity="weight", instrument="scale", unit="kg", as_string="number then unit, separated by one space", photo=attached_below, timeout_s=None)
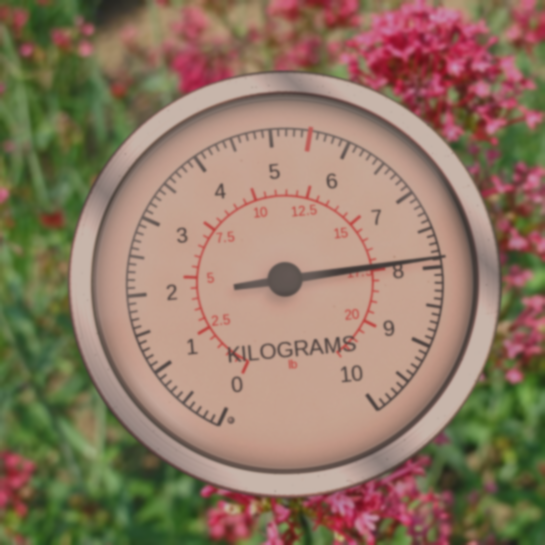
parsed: 7.9 kg
